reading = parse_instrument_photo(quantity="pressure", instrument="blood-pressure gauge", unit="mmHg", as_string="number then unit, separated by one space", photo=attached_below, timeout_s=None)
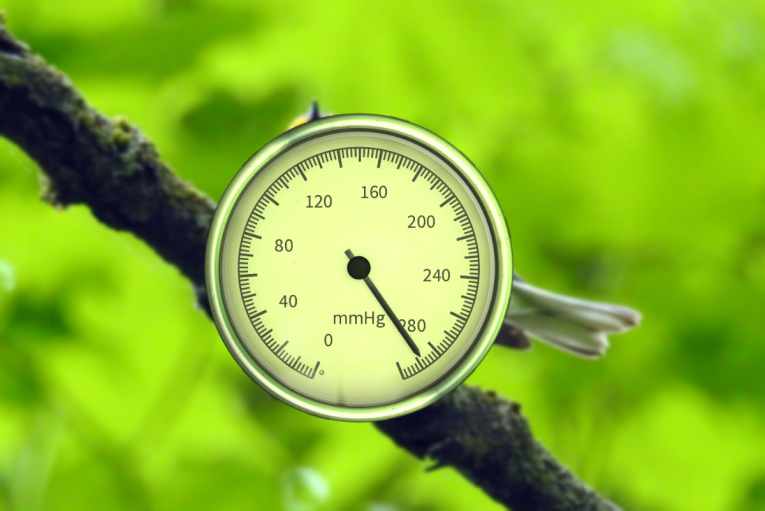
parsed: 288 mmHg
